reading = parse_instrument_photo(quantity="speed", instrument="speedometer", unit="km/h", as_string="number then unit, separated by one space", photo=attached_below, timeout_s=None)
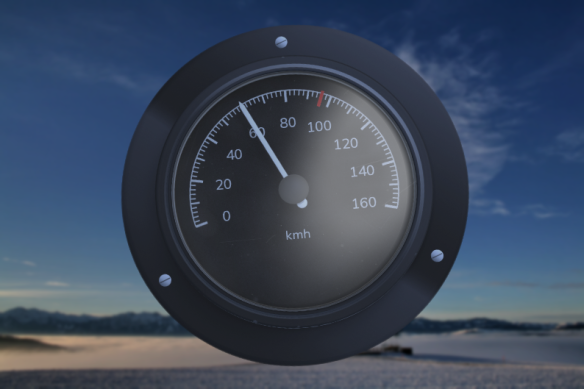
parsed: 60 km/h
